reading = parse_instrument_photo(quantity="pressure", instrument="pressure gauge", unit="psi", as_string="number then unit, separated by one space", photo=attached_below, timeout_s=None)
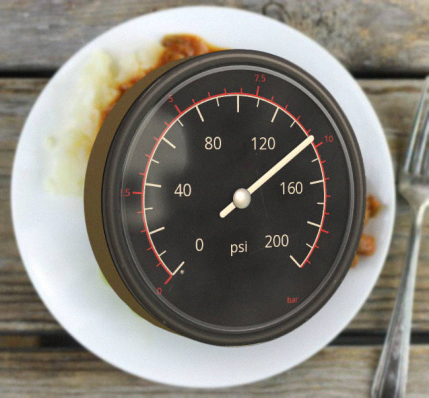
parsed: 140 psi
